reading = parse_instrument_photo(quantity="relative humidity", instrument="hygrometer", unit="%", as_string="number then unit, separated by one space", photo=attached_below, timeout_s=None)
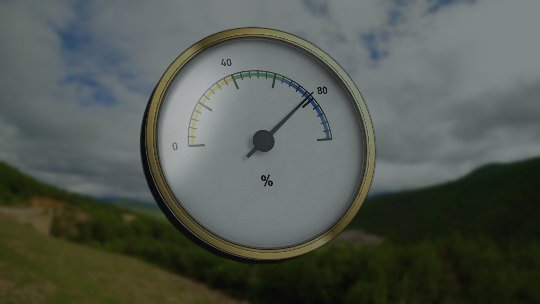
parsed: 78 %
